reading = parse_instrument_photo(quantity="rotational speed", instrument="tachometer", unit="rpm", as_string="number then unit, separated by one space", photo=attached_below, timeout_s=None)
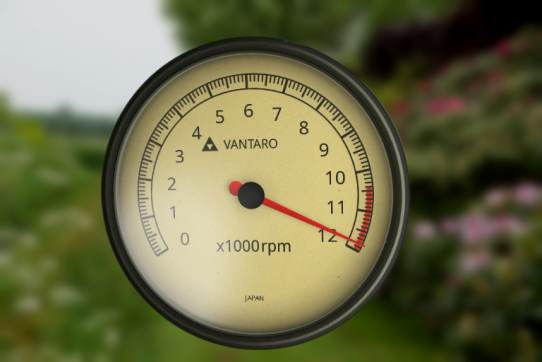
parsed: 11800 rpm
